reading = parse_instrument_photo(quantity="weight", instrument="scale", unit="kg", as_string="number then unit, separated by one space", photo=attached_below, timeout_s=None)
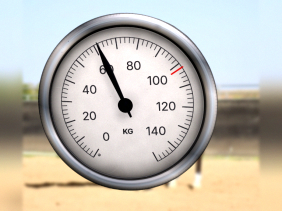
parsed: 62 kg
